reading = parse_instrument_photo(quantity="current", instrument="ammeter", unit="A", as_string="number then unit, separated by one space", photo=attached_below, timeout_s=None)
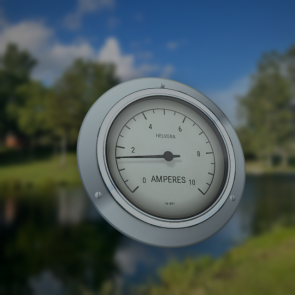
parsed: 1.5 A
